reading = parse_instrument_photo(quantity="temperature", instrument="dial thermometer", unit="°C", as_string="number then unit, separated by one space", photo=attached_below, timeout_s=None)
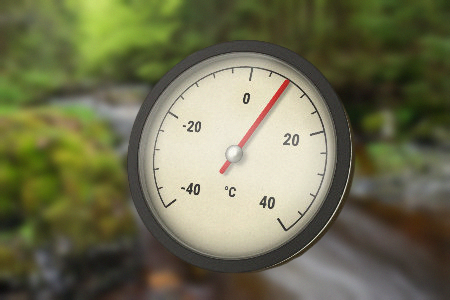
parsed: 8 °C
